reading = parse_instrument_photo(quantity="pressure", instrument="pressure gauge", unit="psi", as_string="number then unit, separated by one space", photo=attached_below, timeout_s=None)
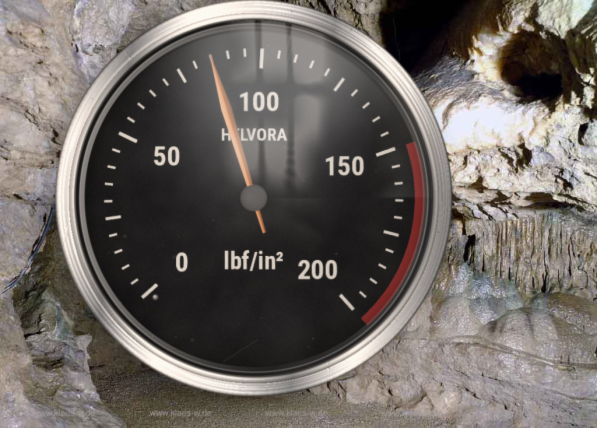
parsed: 85 psi
